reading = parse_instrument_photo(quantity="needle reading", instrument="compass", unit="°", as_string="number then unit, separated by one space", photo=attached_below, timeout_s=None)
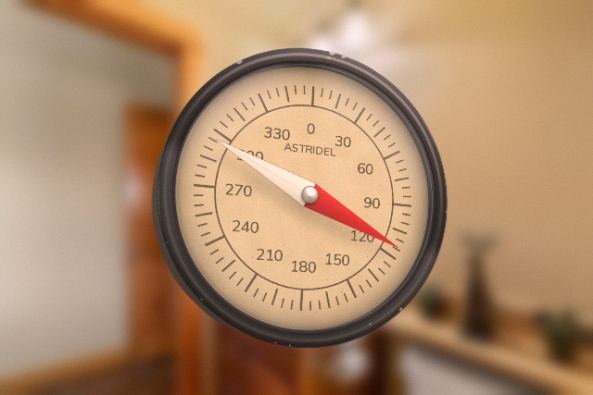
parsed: 115 °
